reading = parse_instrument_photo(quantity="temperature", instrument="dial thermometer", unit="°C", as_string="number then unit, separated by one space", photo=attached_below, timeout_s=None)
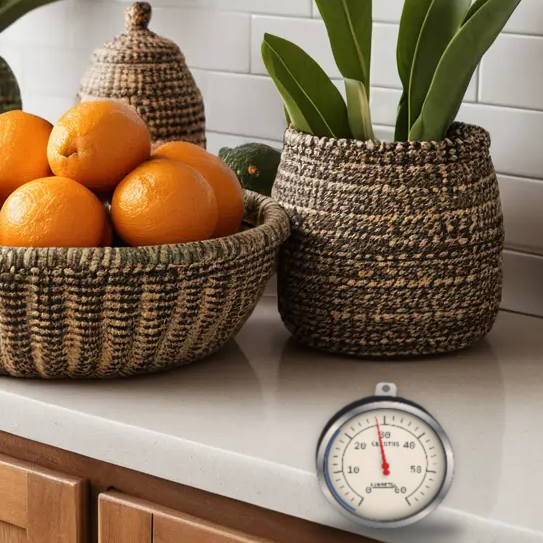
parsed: 28 °C
